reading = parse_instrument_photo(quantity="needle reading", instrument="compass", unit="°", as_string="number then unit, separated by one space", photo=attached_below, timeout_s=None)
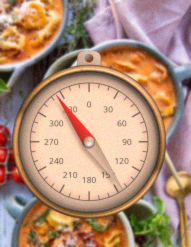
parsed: 325 °
